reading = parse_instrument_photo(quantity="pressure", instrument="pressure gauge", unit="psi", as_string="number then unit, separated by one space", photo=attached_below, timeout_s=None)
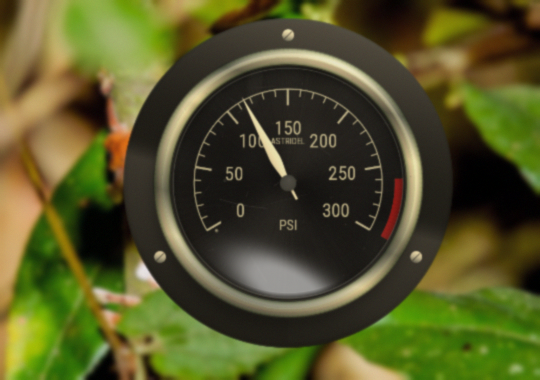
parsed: 115 psi
